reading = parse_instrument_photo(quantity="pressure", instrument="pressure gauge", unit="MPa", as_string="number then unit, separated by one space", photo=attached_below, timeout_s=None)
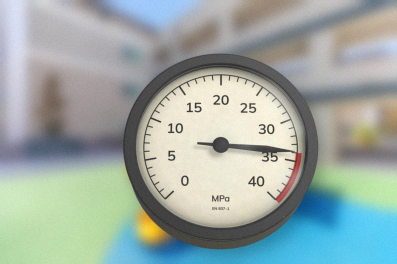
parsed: 34 MPa
